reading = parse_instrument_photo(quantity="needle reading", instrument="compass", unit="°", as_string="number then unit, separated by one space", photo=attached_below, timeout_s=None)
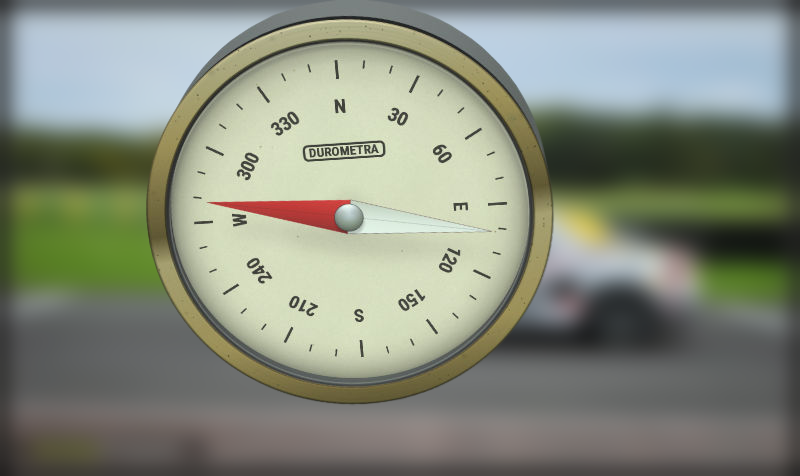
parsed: 280 °
